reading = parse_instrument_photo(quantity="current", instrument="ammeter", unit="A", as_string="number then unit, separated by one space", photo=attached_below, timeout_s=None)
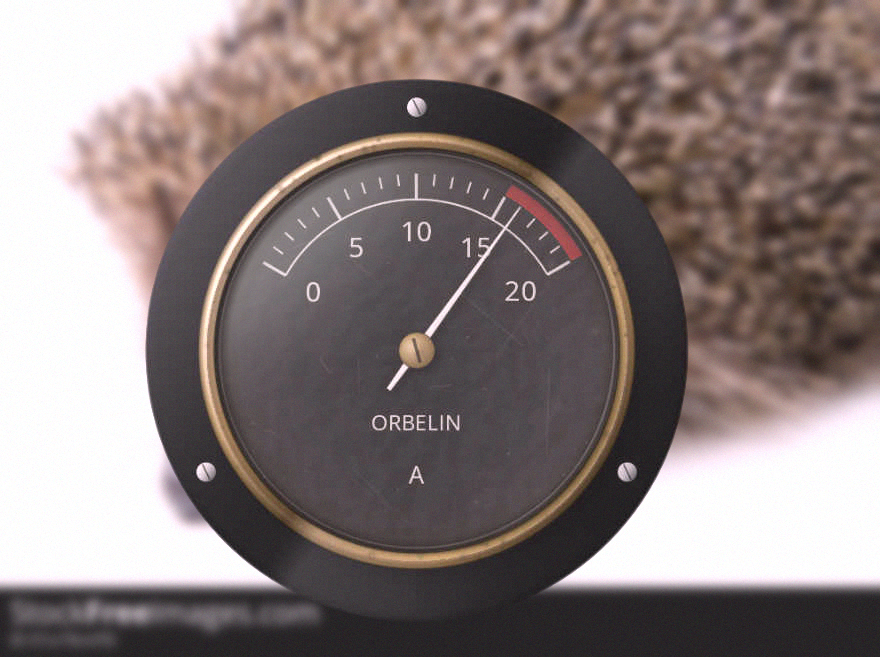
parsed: 16 A
